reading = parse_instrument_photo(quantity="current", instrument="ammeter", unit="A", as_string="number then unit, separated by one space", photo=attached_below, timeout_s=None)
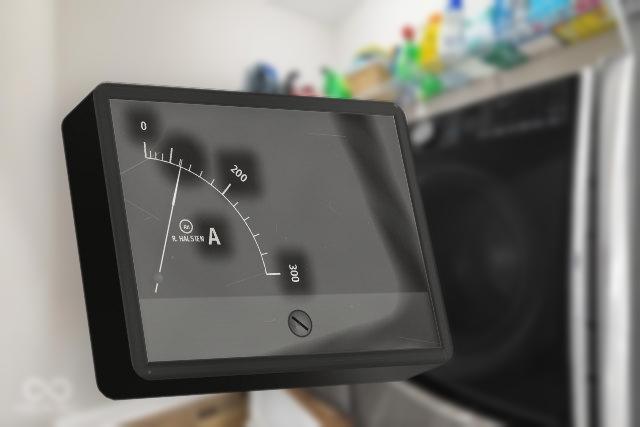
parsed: 120 A
